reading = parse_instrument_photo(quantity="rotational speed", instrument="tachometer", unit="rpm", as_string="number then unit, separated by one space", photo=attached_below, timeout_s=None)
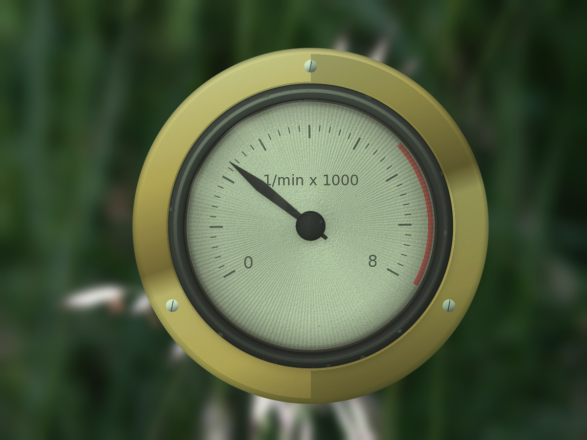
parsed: 2300 rpm
